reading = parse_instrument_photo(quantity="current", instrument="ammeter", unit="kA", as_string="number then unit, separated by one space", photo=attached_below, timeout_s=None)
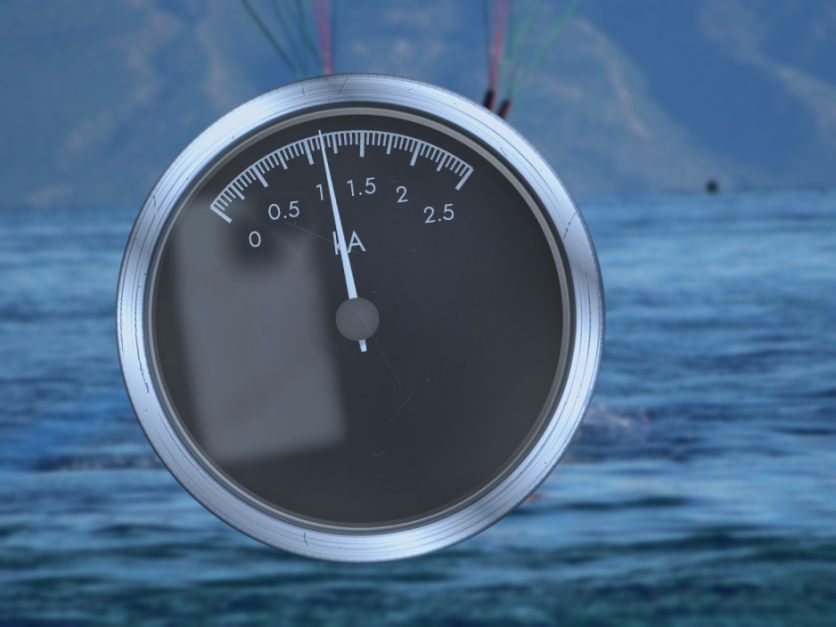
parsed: 1.15 kA
